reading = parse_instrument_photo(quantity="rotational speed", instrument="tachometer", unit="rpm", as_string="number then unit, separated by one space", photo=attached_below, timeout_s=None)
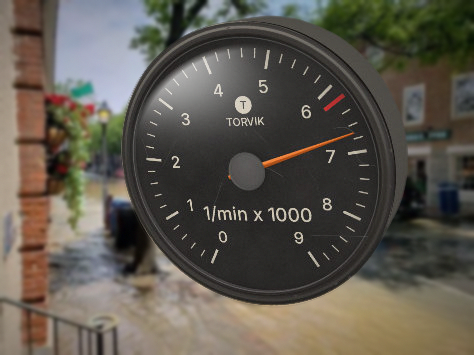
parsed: 6700 rpm
